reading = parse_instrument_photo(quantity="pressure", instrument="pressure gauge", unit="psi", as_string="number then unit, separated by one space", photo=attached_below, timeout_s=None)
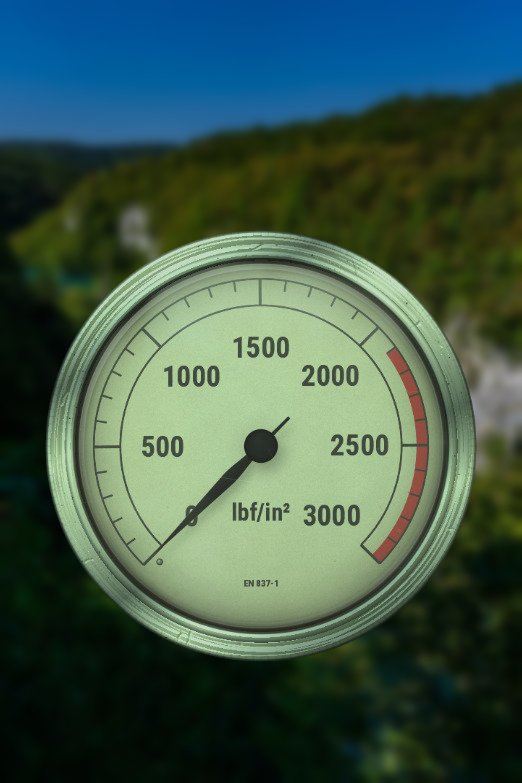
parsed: 0 psi
